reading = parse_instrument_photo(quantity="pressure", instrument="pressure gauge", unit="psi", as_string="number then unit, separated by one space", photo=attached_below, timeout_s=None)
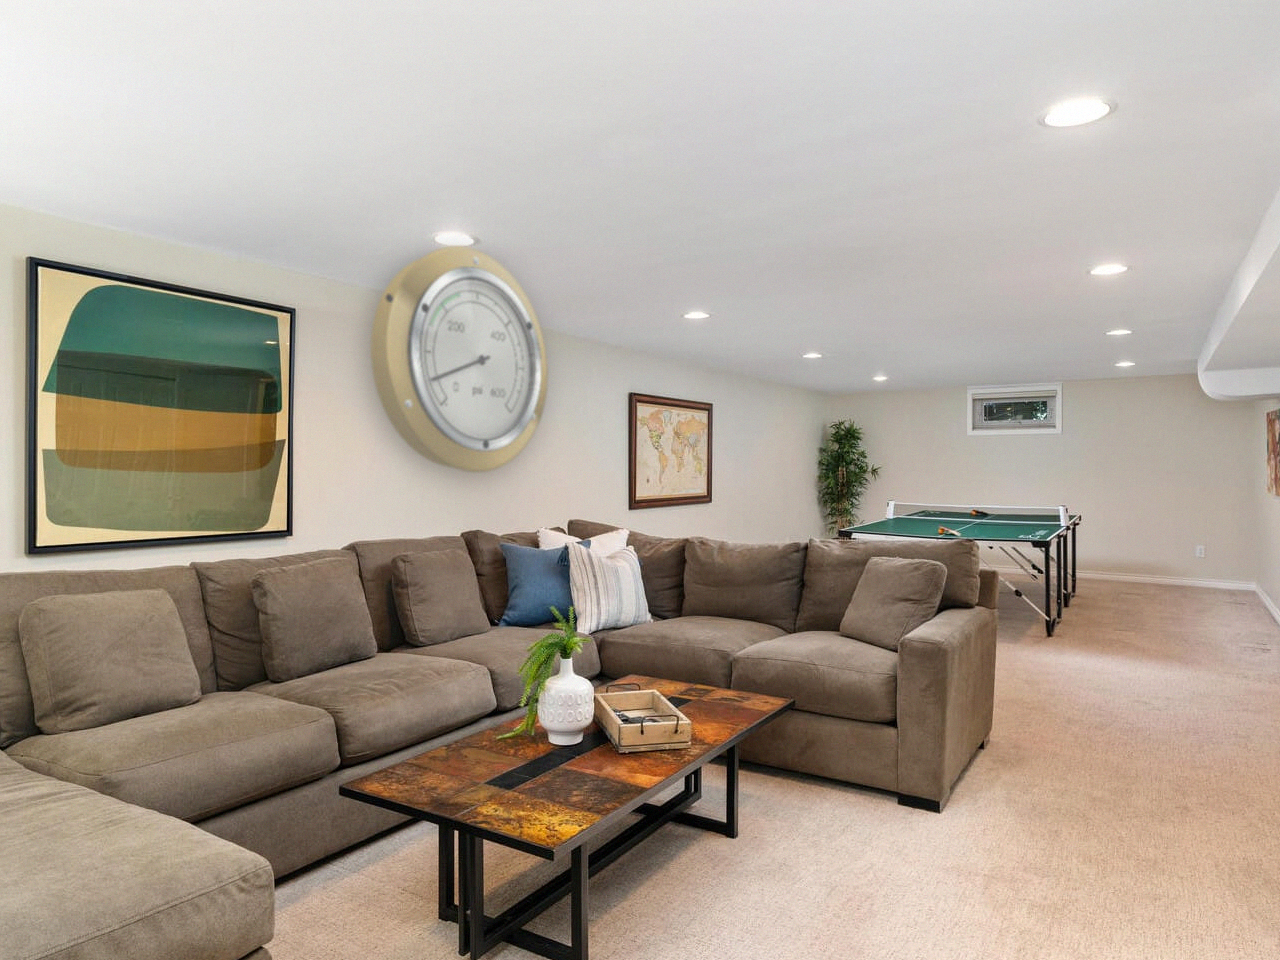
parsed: 50 psi
